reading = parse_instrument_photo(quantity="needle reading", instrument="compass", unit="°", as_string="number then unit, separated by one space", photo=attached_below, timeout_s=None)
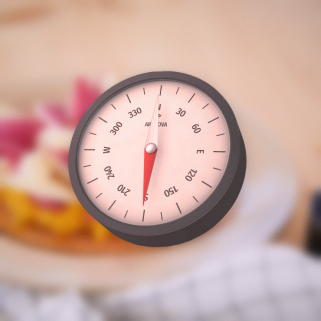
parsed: 180 °
